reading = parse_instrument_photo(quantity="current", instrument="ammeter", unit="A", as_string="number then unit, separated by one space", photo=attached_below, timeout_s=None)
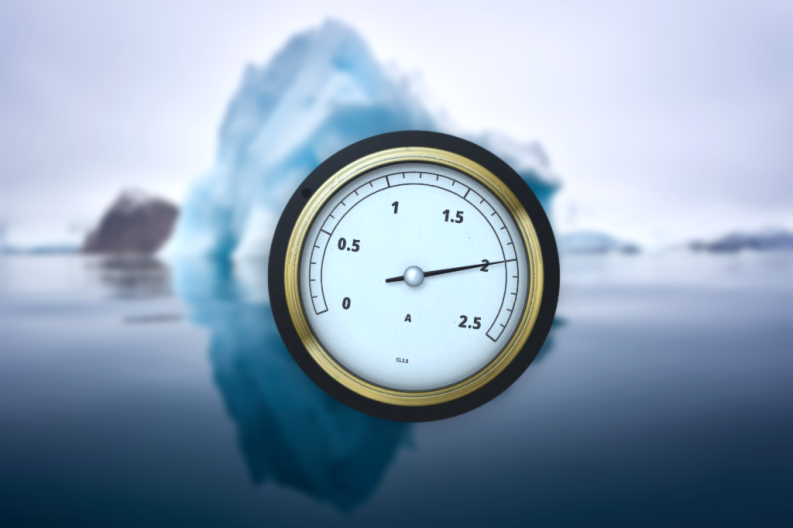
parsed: 2 A
